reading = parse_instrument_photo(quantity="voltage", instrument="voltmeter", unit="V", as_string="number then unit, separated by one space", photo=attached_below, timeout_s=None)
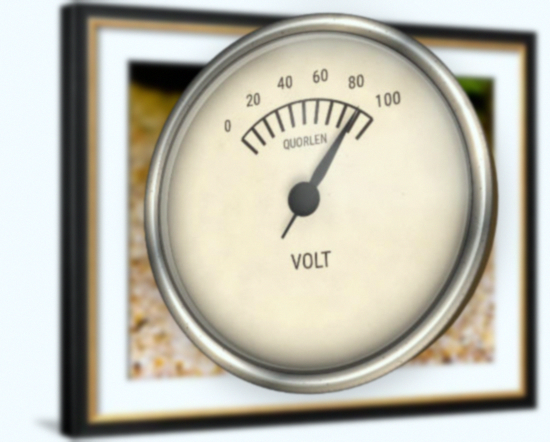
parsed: 90 V
